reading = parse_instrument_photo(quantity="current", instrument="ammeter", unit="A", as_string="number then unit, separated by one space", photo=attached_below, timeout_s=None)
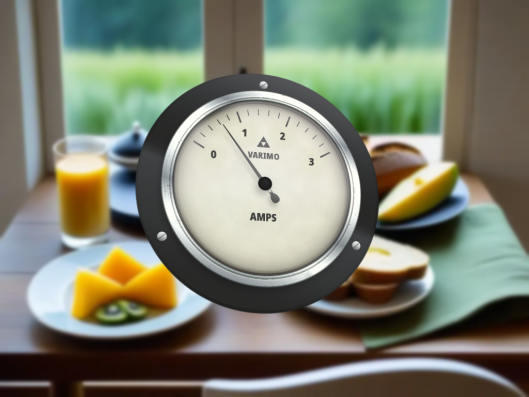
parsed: 0.6 A
